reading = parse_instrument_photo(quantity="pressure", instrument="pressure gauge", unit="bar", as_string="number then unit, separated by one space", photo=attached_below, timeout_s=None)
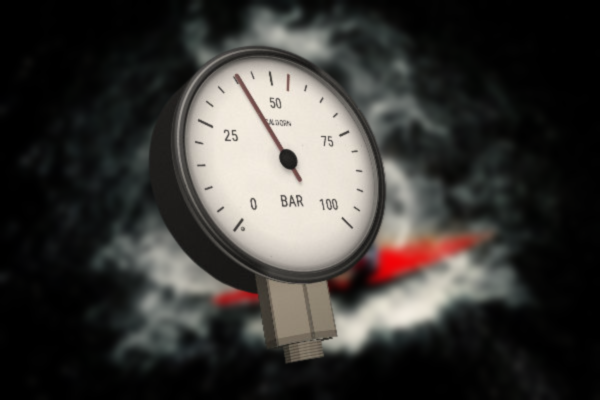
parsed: 40 bar
